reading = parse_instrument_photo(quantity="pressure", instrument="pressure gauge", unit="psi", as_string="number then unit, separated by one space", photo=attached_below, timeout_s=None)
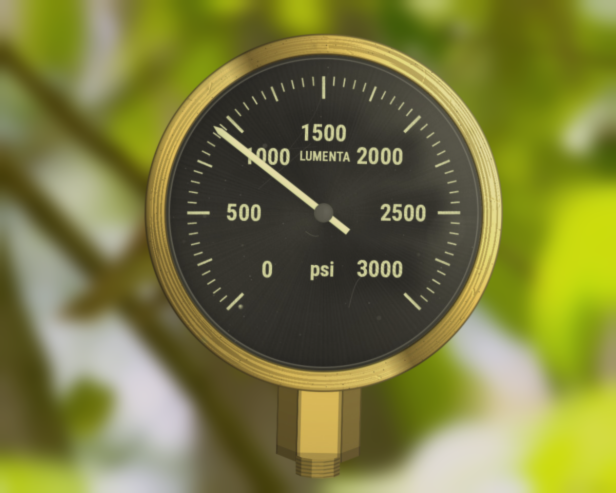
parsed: 925 psi
